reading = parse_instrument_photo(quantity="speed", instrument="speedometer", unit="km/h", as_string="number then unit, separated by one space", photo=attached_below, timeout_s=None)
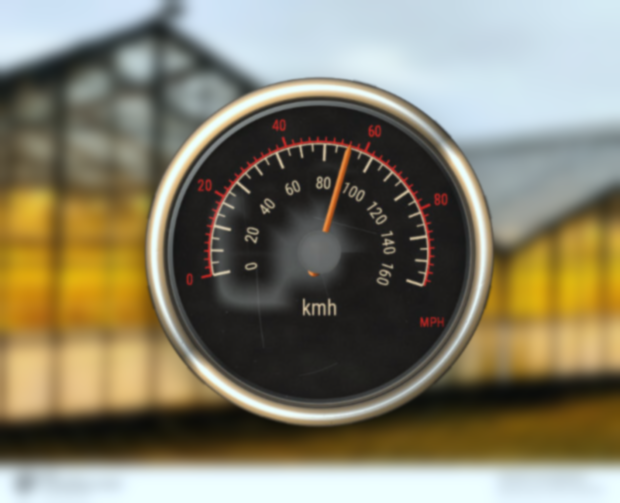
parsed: 90 km/h
